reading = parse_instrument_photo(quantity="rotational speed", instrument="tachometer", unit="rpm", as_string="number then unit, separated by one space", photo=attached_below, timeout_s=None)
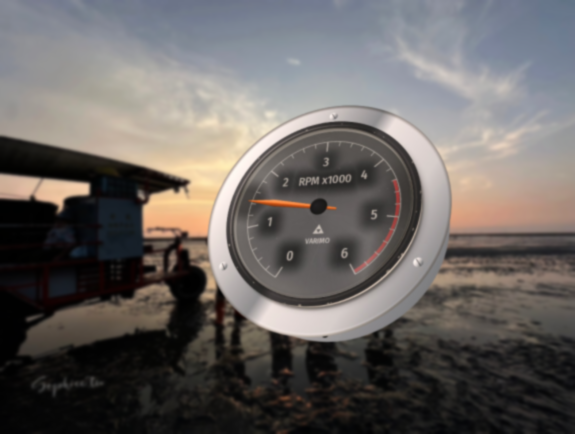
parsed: 1400 rpm
